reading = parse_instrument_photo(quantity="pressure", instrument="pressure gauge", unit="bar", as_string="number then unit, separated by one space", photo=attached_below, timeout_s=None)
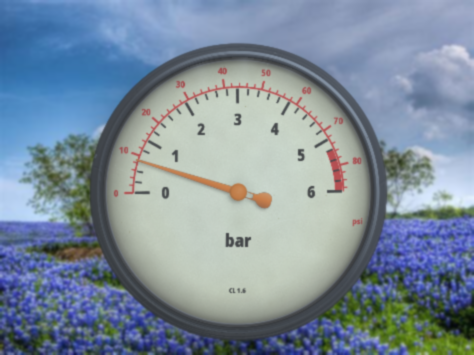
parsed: 0.6 bar
